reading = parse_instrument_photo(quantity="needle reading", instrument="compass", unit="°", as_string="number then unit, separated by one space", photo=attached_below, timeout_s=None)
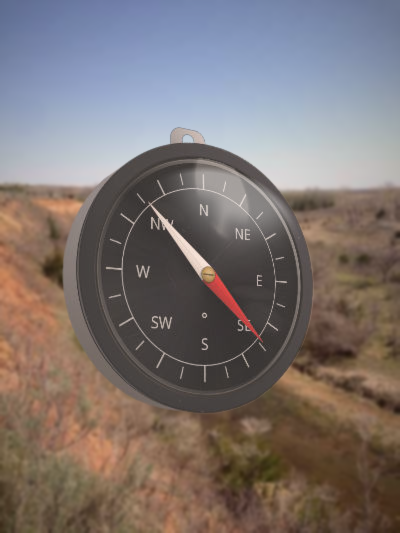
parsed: 135 °
